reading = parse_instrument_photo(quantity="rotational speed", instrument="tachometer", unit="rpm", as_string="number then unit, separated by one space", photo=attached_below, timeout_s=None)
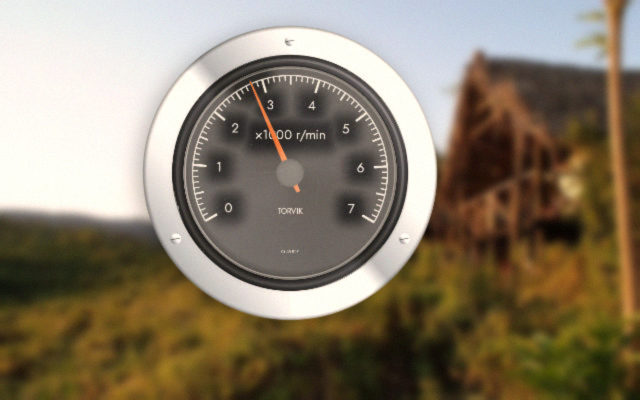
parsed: 2800 rpm
